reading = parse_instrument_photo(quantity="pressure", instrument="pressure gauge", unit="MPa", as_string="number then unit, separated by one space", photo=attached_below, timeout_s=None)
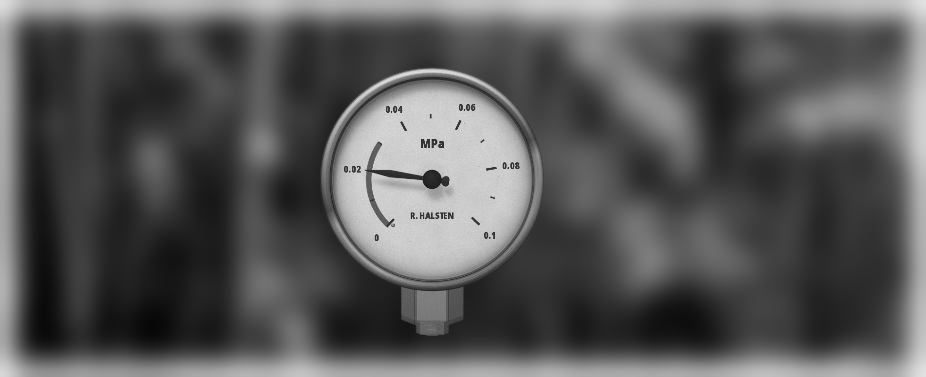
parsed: 0.02 MPa
